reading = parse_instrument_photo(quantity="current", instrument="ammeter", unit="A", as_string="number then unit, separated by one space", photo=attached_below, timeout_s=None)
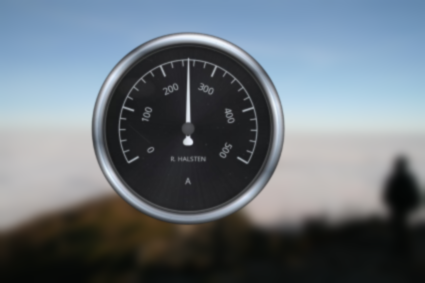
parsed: 250 A
